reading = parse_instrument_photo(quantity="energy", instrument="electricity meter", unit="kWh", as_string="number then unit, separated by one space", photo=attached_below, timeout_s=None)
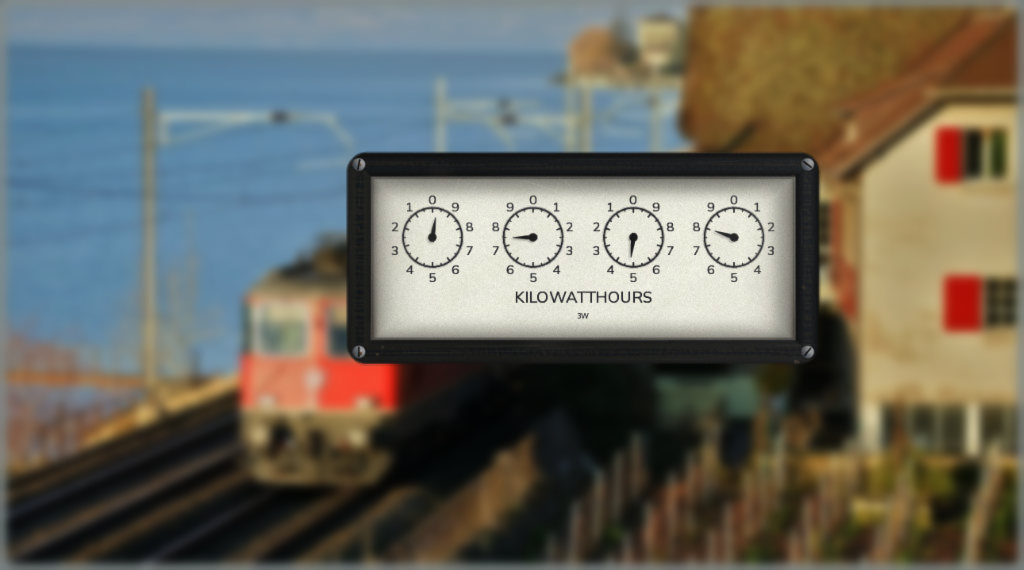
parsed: 9748 kWh
